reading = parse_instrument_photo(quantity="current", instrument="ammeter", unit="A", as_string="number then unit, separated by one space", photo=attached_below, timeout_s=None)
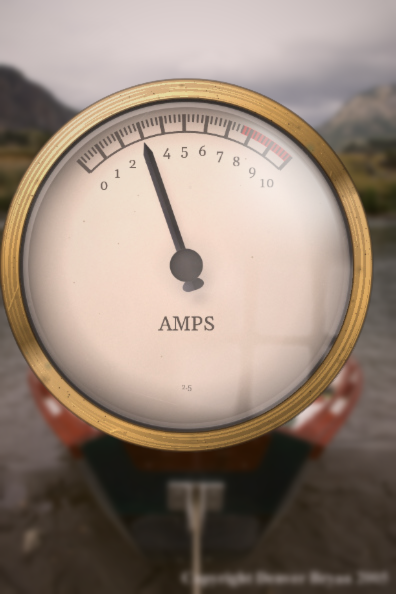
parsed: 3 A
